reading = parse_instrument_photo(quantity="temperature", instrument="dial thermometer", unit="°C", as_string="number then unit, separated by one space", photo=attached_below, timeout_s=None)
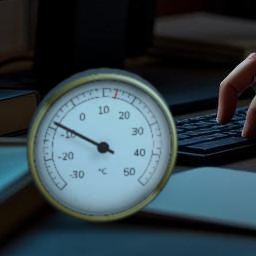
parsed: -8 °C
